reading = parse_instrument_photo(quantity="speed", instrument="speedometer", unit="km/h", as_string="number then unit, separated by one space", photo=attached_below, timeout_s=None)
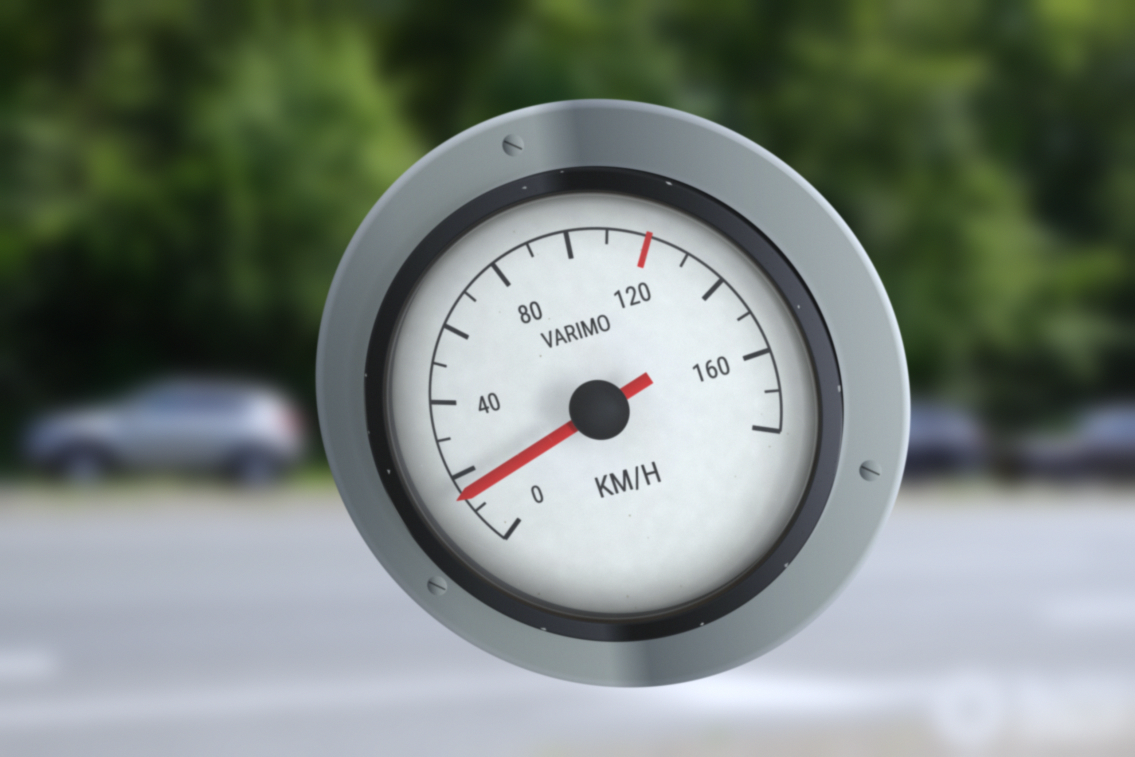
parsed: 15 km/h
